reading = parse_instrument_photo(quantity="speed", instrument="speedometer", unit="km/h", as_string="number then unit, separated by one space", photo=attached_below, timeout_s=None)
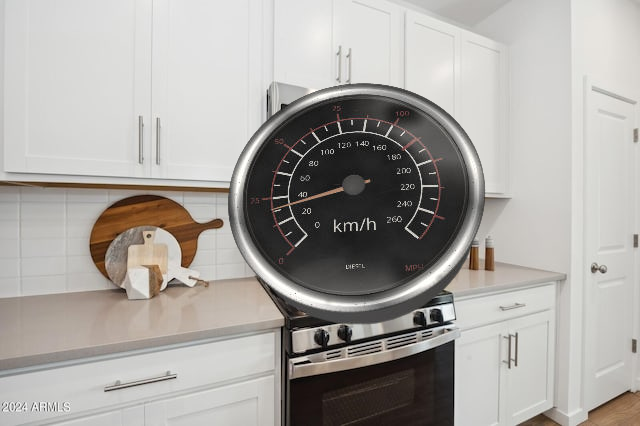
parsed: 30 km/h
